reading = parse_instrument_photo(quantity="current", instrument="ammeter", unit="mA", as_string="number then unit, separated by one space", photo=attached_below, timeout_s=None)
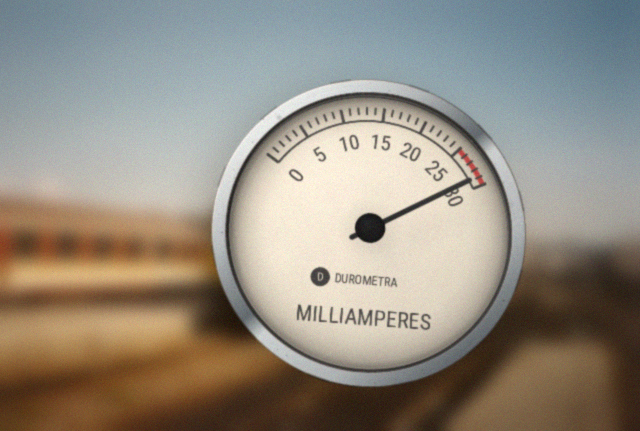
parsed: 29 mA
